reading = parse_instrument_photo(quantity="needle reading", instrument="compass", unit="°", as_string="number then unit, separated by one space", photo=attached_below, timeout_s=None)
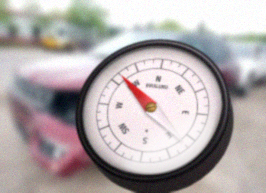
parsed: 310 °
